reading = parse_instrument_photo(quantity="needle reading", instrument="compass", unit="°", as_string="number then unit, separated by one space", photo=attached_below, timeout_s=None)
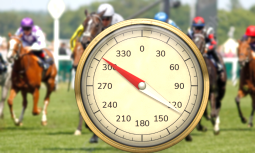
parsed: 305 °
